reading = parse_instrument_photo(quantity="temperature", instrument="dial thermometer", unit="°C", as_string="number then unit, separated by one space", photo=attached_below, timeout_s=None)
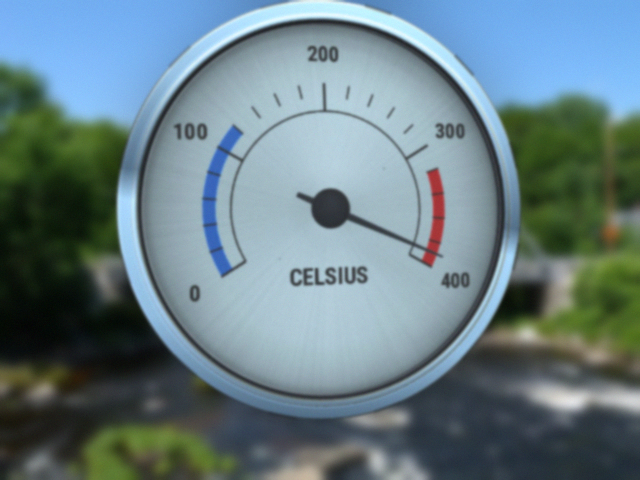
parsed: 390 °C
